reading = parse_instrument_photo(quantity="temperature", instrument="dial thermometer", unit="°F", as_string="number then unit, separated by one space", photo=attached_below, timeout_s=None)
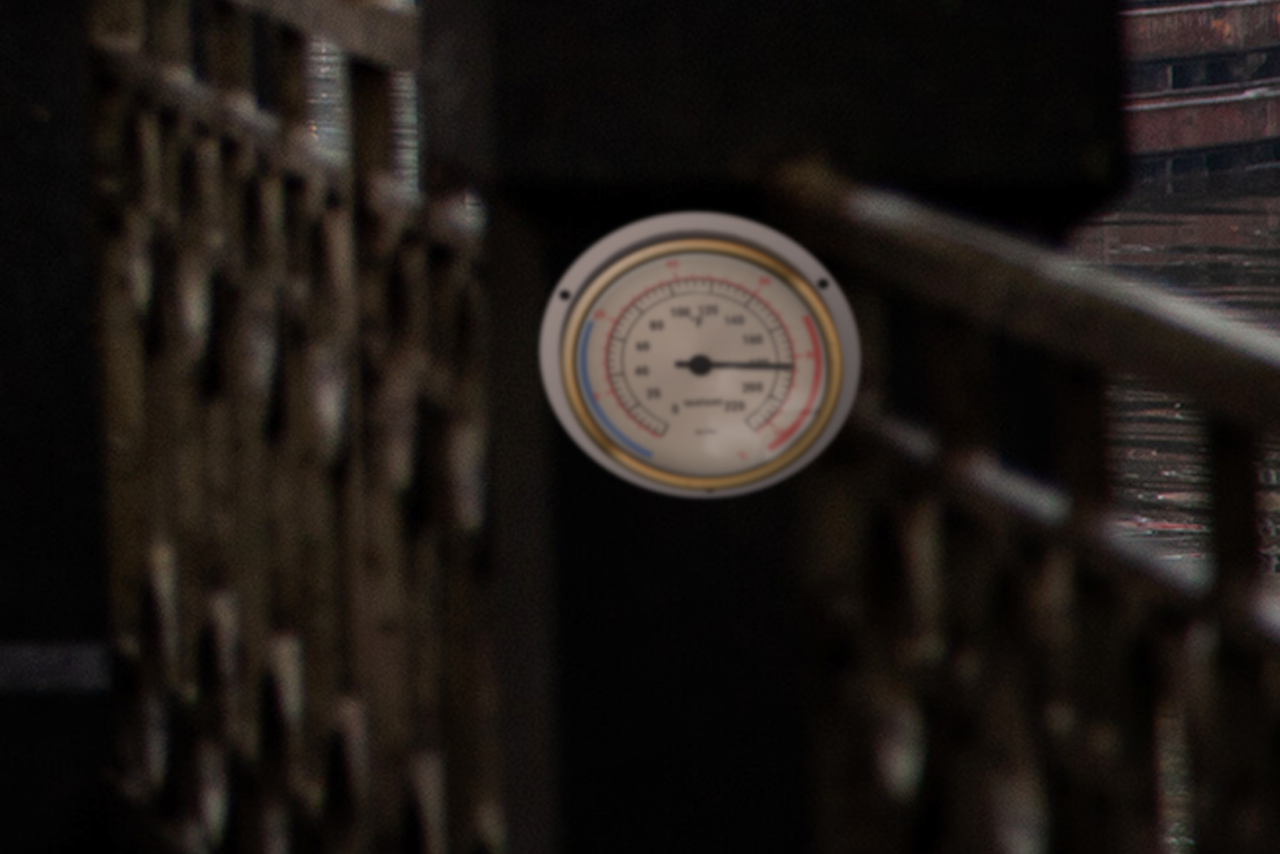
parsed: 180 °F
